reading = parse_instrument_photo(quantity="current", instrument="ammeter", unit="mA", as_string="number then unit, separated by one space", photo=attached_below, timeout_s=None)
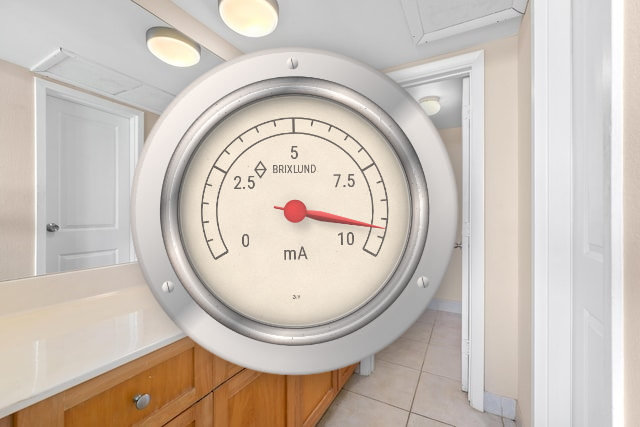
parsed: 9.25 mA
